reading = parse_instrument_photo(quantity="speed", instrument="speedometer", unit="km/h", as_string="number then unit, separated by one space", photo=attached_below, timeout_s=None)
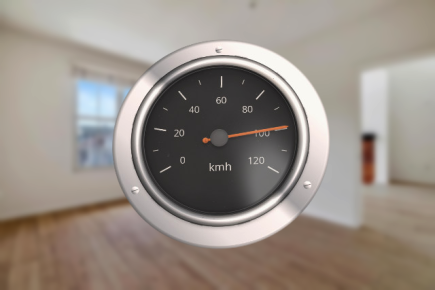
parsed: 100 km/h
